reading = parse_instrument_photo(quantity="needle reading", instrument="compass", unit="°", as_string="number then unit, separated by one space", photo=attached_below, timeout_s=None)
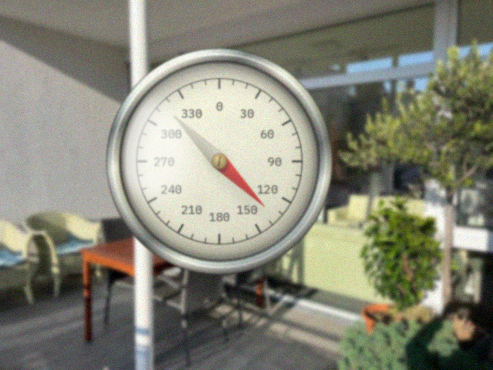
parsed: 135 °
